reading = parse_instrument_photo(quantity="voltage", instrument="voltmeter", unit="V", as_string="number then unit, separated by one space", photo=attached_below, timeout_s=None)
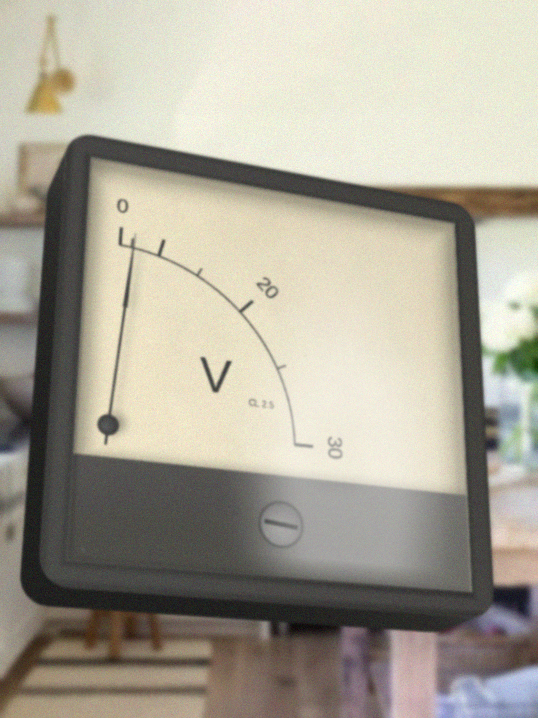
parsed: 5 V
